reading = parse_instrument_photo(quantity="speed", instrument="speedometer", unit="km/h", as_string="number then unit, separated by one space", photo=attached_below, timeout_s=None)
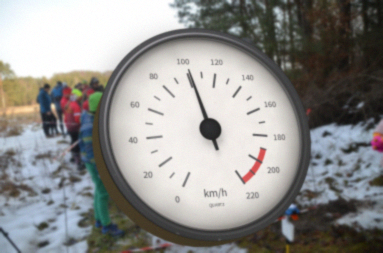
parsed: 100 km/h
